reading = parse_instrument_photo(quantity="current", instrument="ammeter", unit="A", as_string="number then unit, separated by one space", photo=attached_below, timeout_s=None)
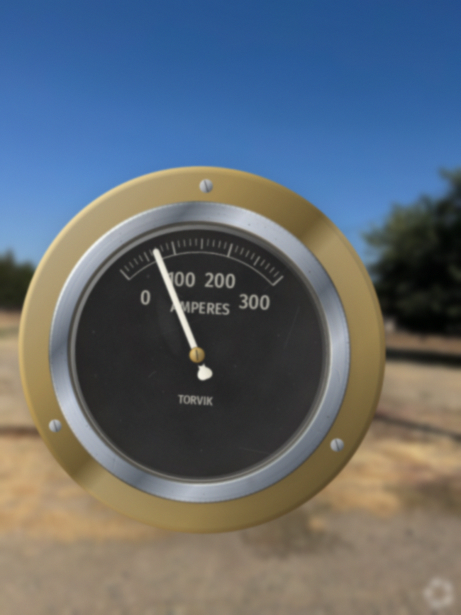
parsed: 70 A
